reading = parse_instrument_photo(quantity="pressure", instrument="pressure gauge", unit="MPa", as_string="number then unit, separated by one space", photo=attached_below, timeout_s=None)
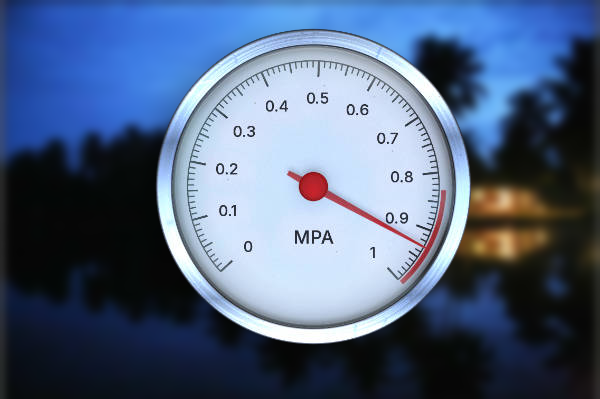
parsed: 0.93 MPa
